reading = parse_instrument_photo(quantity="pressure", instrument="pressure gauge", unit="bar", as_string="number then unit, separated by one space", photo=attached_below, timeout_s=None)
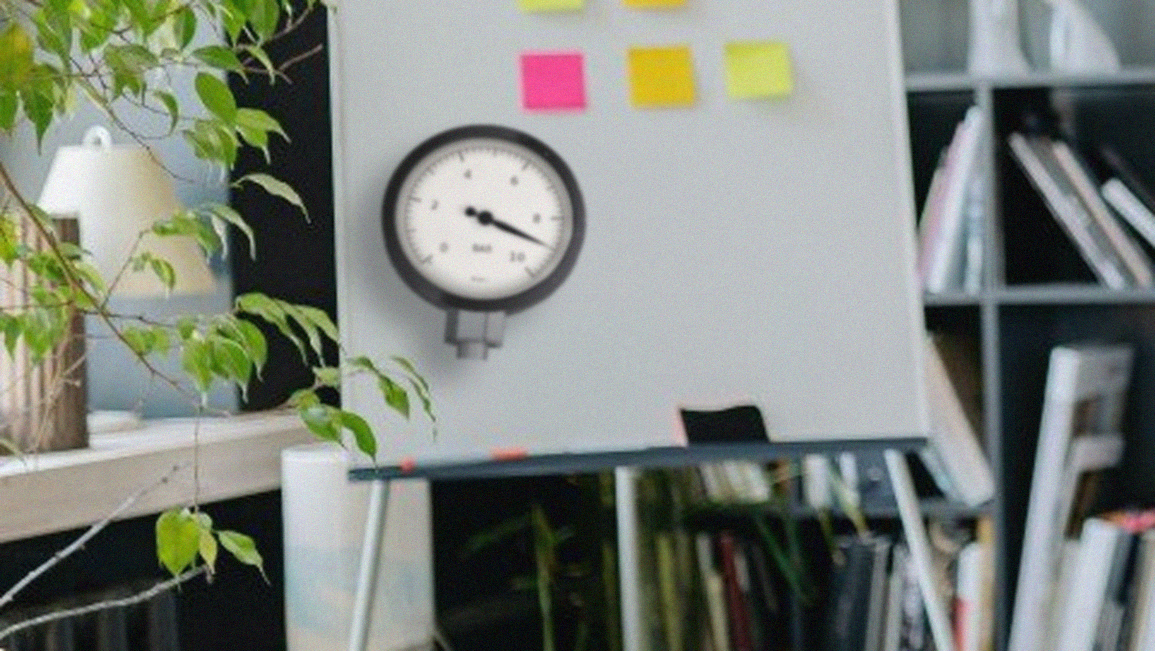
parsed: 9 bar
